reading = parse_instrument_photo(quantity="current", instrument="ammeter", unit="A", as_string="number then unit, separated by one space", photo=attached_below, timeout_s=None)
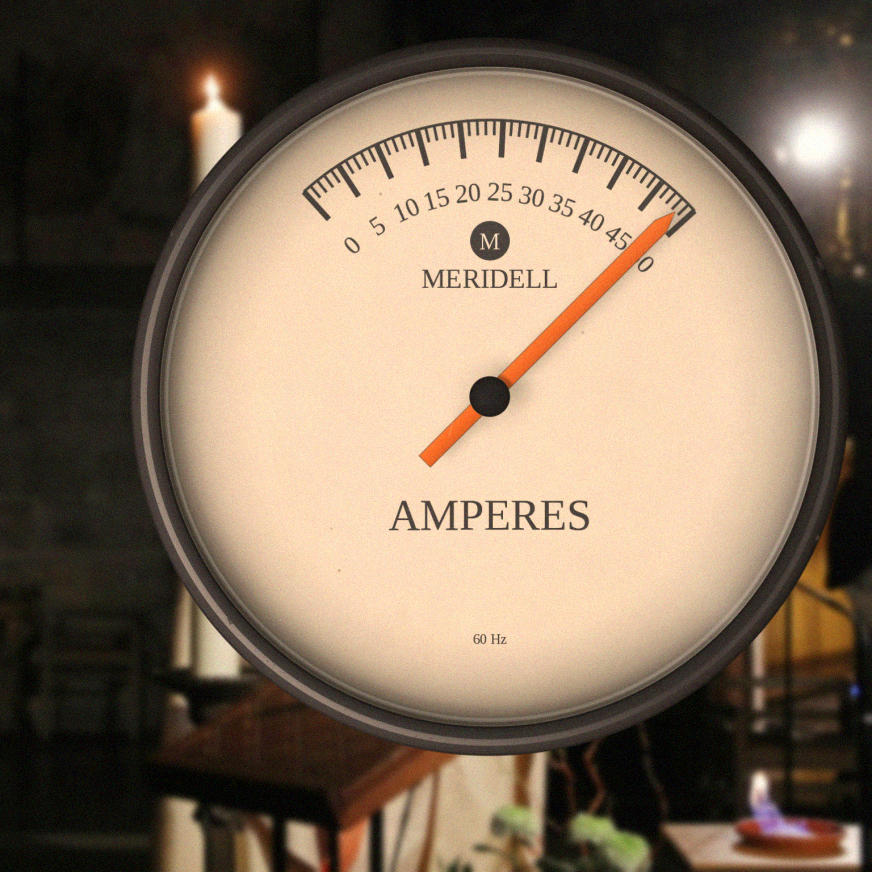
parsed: 48.5 A
